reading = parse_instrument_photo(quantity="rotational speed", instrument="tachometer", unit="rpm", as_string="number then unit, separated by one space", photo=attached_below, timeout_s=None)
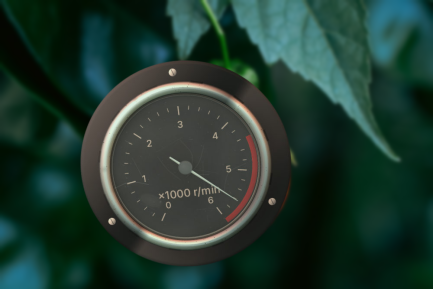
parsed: 5600 rpm
